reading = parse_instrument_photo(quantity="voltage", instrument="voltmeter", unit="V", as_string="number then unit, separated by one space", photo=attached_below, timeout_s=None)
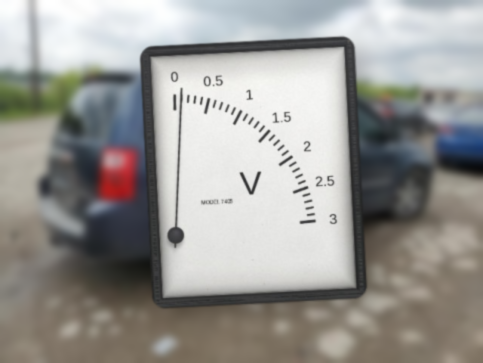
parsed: 0.1 V
